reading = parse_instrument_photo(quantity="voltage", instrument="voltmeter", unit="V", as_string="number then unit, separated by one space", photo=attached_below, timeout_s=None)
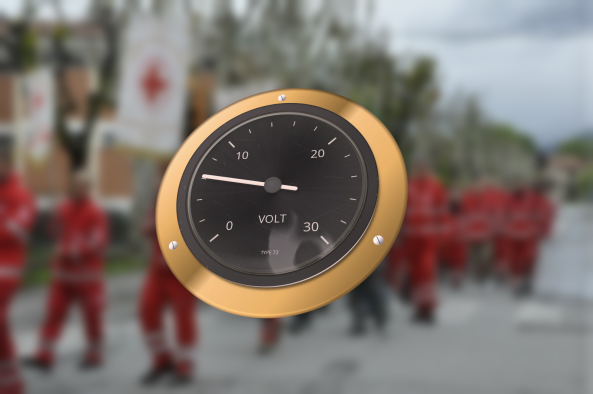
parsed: 6 V
